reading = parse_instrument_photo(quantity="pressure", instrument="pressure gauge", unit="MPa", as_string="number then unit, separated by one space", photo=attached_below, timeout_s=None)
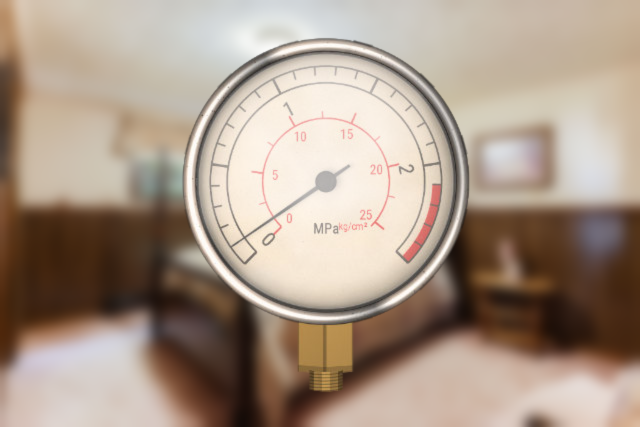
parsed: 0.1 MPa
